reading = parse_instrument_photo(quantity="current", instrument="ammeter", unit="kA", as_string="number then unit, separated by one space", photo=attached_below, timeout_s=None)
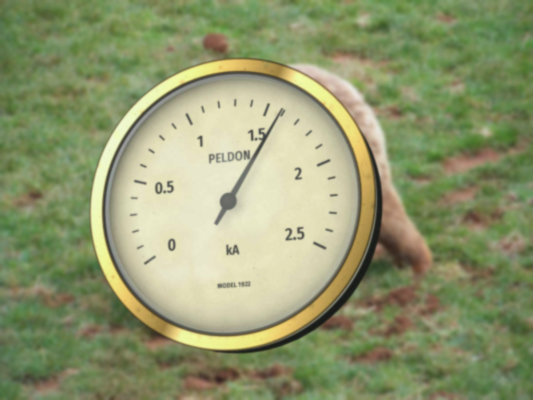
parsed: 1.6 kA
